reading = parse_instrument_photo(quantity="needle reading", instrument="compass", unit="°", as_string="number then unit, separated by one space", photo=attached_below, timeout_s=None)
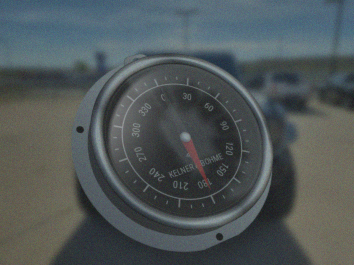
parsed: 180 °
